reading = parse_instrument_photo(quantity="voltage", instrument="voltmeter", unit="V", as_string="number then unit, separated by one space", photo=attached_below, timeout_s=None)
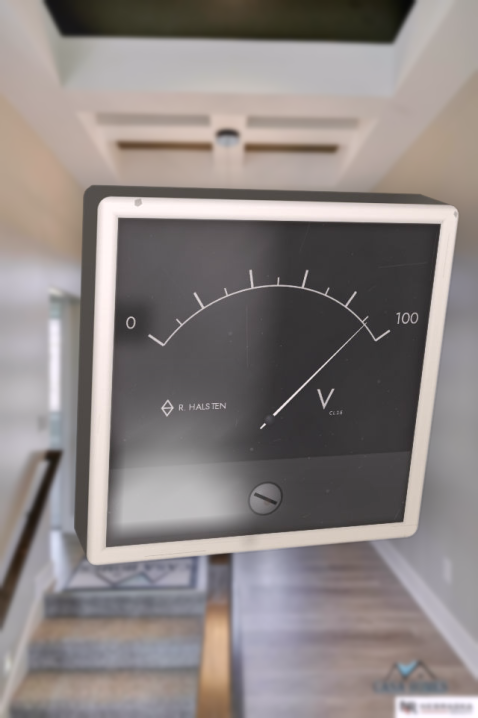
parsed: 90 V
